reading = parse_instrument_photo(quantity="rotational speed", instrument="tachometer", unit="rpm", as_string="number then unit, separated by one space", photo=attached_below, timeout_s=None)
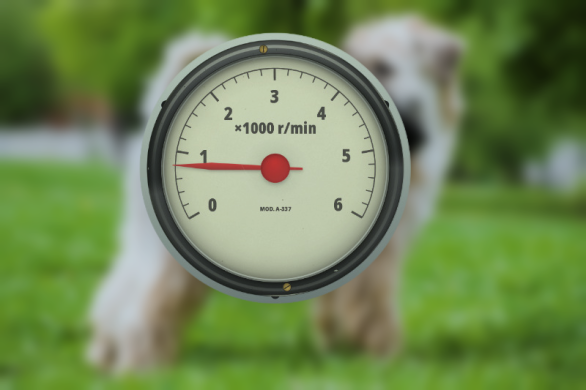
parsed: 800 rpm
